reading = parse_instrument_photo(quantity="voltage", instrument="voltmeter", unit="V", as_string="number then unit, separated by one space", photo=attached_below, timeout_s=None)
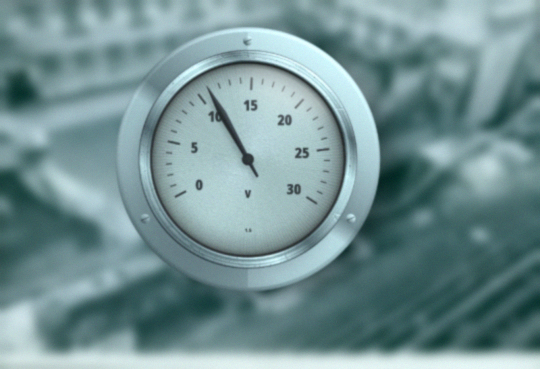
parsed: 11 V
